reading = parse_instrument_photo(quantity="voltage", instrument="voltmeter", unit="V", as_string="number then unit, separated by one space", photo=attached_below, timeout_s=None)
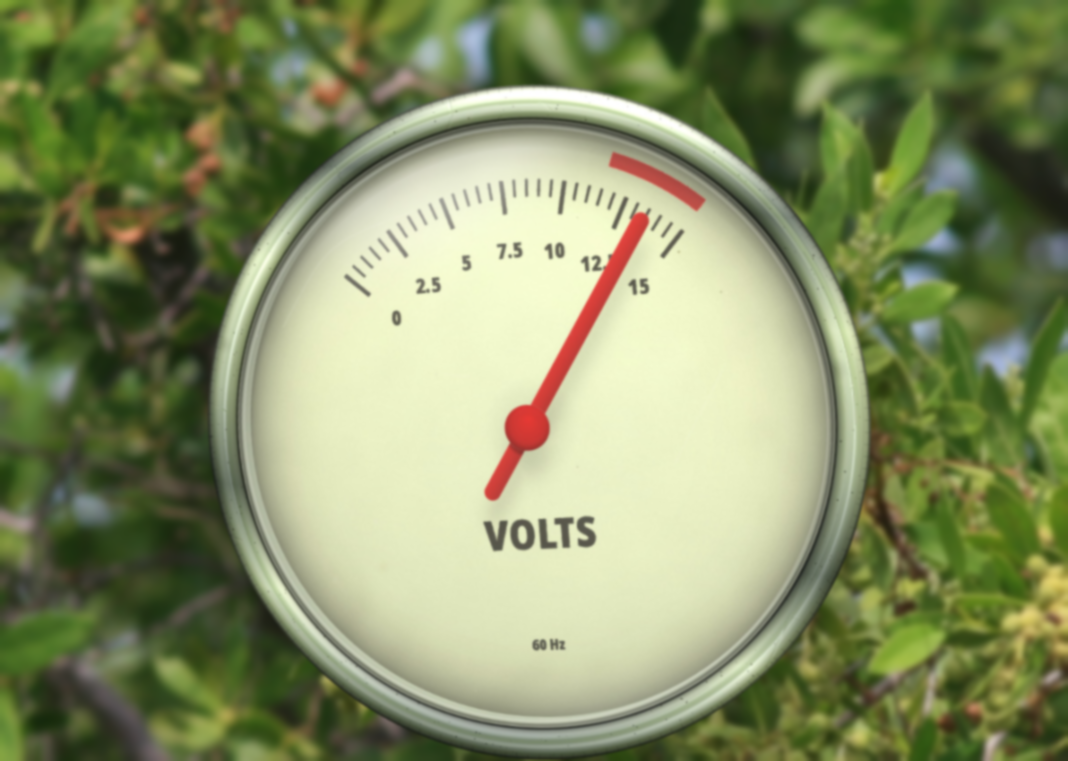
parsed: 13.5 V
